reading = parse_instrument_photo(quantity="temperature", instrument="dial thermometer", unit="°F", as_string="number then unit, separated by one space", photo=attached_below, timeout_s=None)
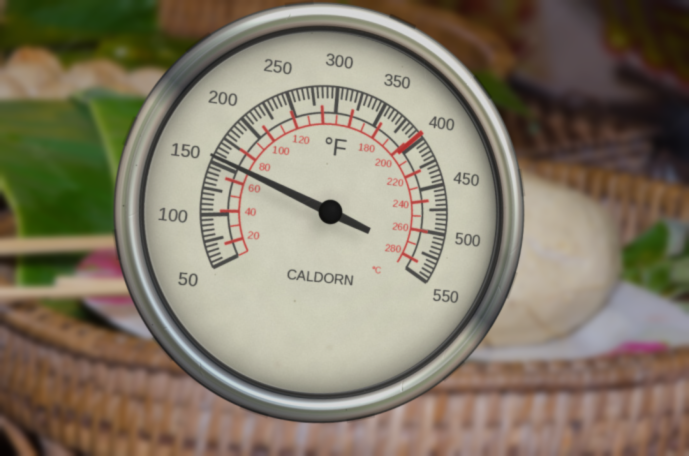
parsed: 155 °F
